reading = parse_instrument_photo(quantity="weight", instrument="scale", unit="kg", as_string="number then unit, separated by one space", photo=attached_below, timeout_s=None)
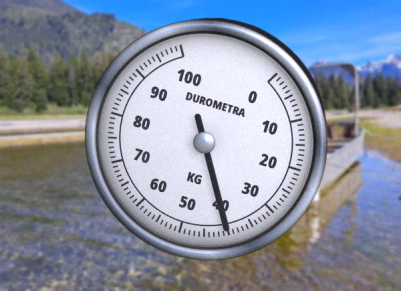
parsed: 40 kg
